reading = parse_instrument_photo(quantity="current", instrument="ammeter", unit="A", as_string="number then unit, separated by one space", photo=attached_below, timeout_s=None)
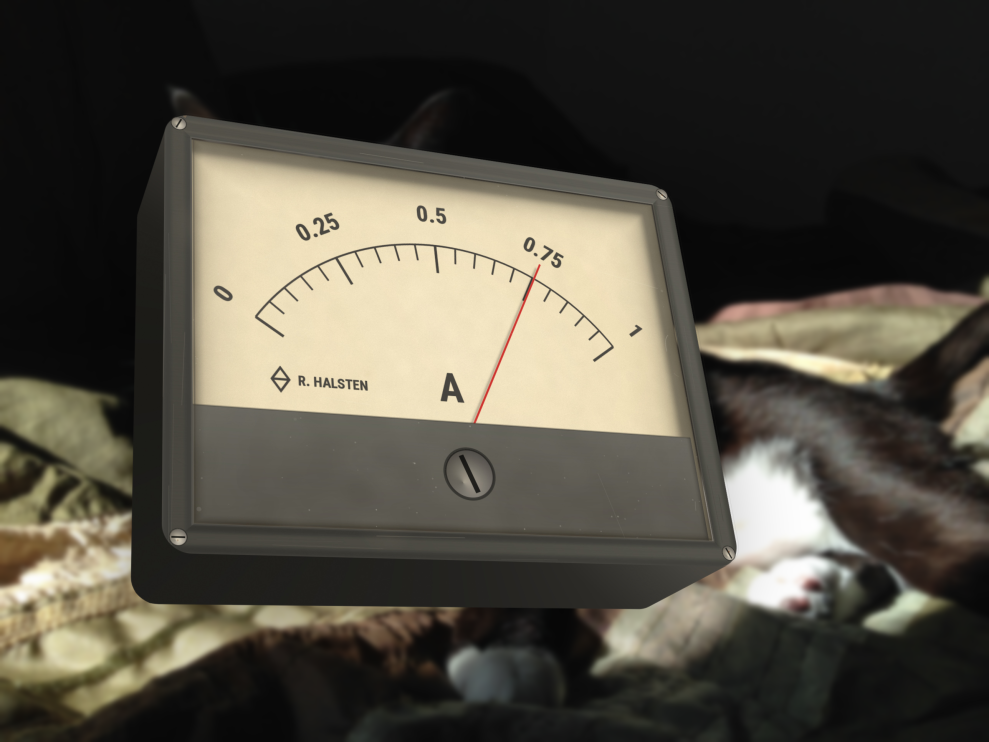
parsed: 0.75 A
